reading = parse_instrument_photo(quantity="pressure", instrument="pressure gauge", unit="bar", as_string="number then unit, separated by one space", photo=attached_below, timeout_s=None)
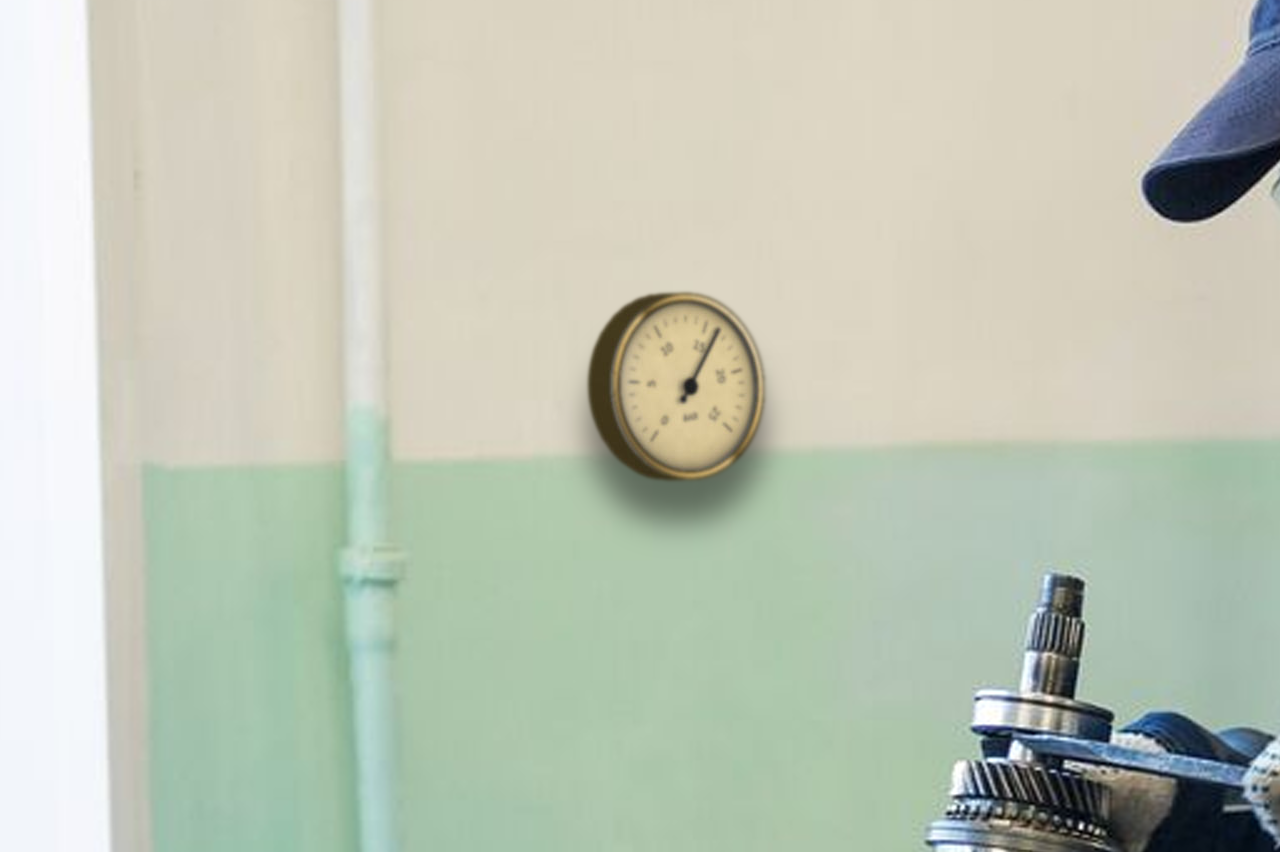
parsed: 16 bar
